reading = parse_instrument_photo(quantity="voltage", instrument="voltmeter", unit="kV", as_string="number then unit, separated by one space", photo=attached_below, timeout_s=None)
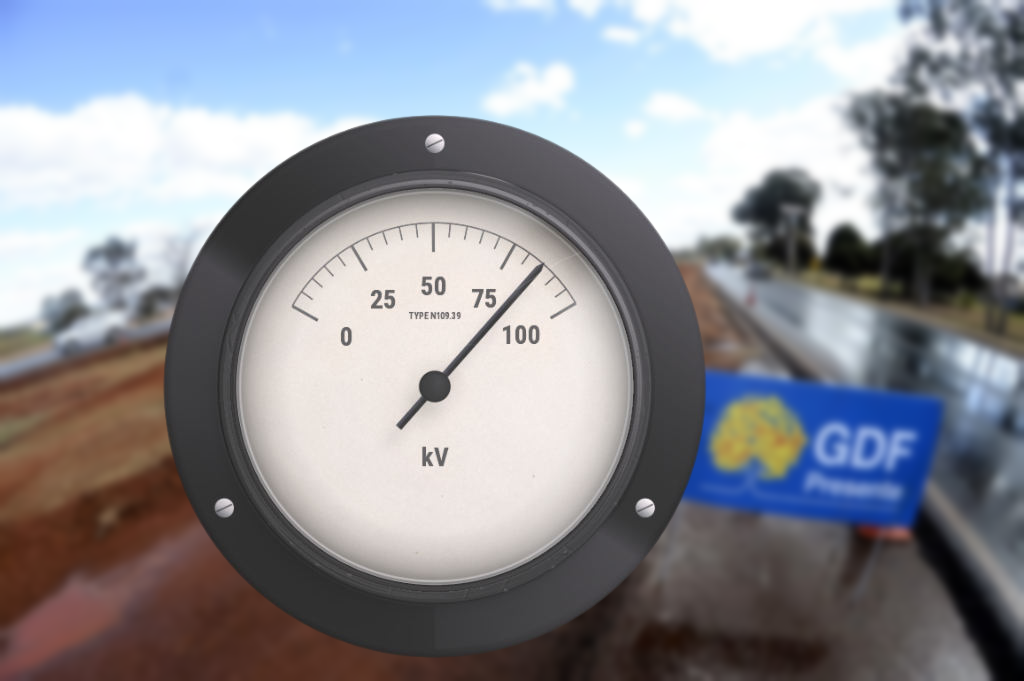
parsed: 85 kV
